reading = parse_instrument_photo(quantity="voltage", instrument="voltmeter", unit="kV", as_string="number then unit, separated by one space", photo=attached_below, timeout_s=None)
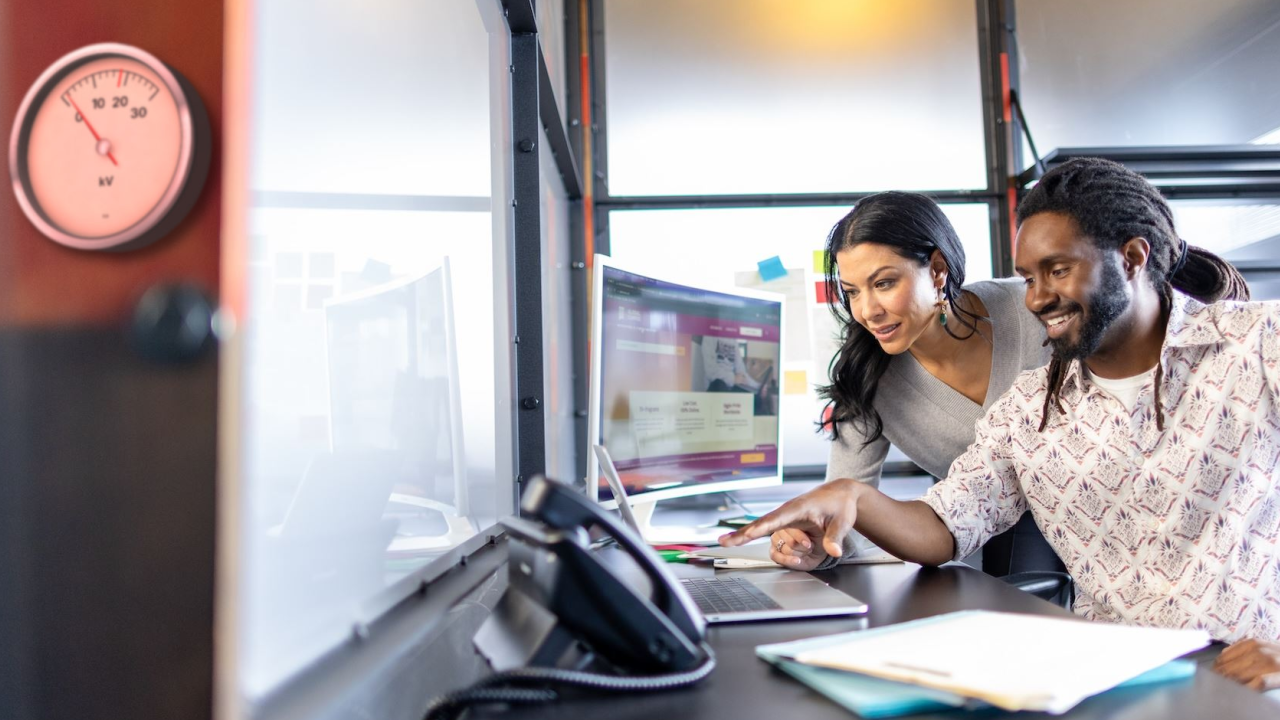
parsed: 2 kV
